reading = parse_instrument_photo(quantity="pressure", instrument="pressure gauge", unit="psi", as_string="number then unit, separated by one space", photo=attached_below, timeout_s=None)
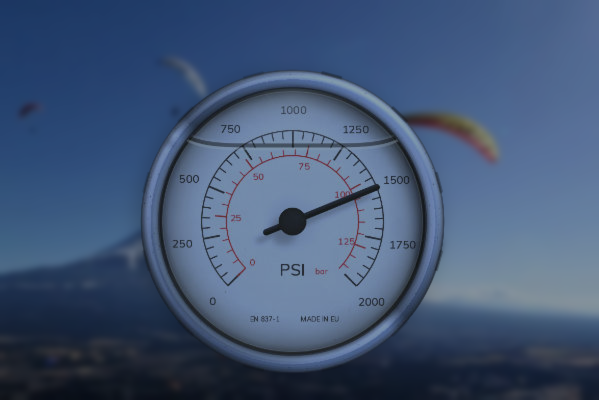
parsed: 1500 psi
